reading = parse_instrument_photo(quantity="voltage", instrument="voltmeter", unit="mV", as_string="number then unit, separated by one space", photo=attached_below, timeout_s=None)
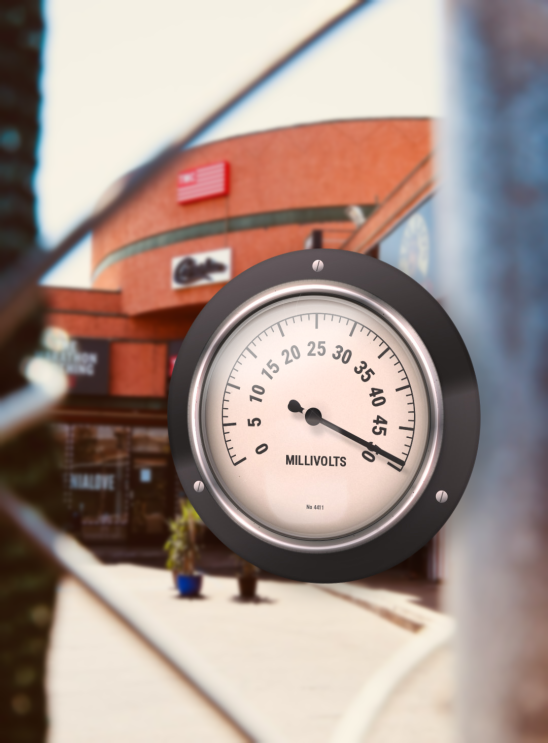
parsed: 49 mV
